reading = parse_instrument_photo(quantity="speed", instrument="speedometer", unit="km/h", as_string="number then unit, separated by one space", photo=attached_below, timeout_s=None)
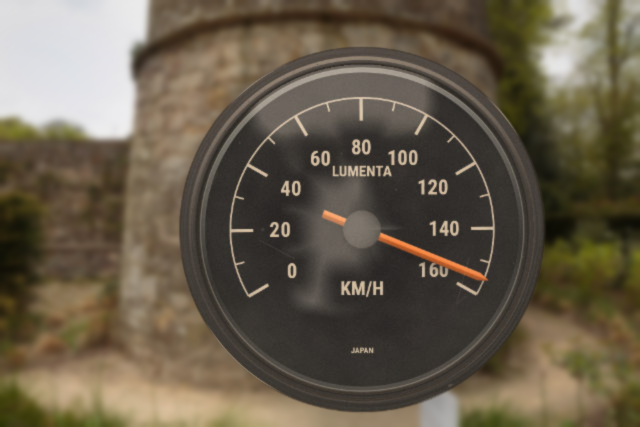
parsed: 155 km/h
